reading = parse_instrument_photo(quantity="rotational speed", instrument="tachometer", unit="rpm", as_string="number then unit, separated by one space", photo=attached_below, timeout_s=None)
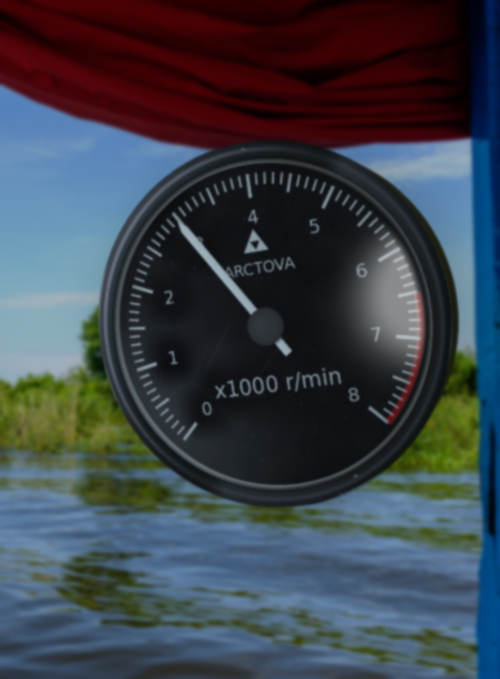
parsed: 3000 rpm
